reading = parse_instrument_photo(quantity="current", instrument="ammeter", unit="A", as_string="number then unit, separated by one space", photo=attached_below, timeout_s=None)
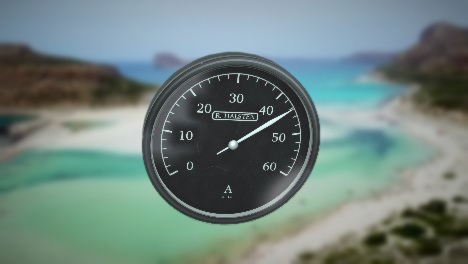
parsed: 44 A
